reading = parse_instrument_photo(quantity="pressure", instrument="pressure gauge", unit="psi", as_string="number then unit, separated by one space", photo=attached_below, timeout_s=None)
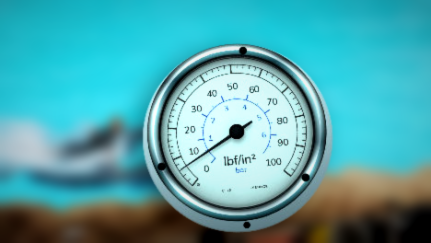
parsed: 6 psi
